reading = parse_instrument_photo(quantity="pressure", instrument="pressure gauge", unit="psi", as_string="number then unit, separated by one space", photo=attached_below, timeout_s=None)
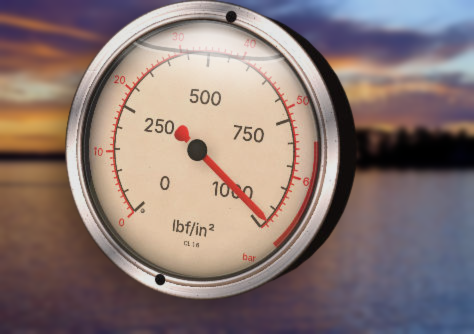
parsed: 975 psi
